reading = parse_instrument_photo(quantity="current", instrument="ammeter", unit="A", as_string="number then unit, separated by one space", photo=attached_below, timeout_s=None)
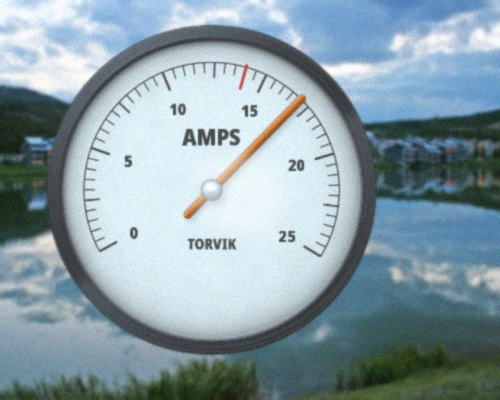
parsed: 17 A
